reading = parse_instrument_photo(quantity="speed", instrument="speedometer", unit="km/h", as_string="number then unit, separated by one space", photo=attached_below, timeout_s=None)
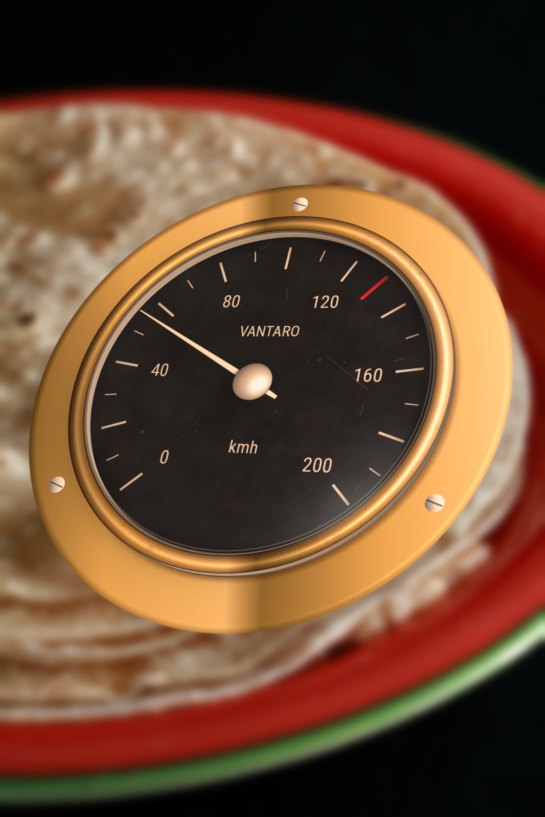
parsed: 55 km/h
